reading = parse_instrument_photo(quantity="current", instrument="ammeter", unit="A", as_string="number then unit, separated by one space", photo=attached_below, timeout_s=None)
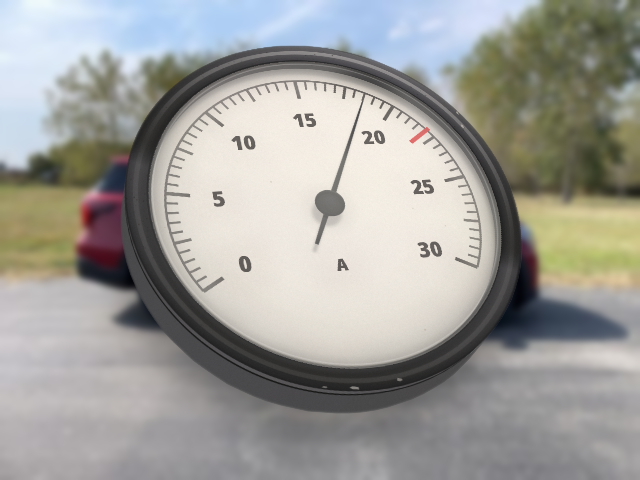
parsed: 18.5 A
